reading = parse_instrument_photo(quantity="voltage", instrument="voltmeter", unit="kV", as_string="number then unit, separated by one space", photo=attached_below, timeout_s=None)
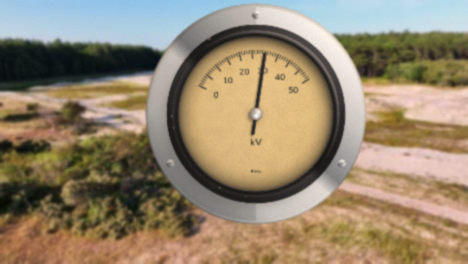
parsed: 30 kV
